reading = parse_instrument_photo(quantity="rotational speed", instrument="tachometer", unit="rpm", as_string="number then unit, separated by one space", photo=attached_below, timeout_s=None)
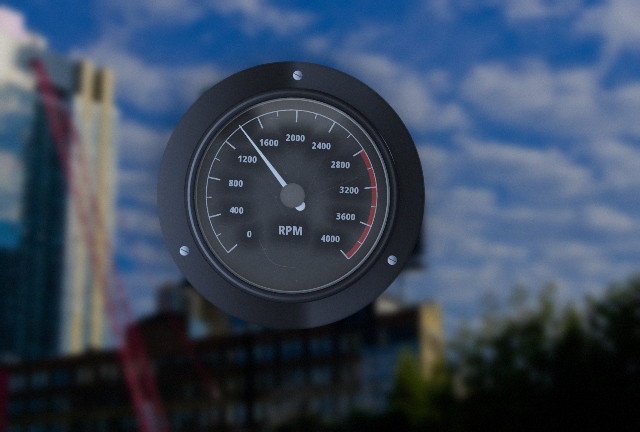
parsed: 1400 rpm
